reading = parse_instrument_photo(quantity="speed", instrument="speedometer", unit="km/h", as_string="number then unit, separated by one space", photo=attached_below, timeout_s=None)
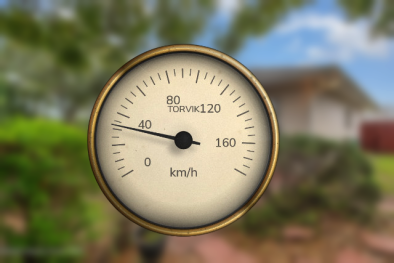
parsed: 32.5 km/h
